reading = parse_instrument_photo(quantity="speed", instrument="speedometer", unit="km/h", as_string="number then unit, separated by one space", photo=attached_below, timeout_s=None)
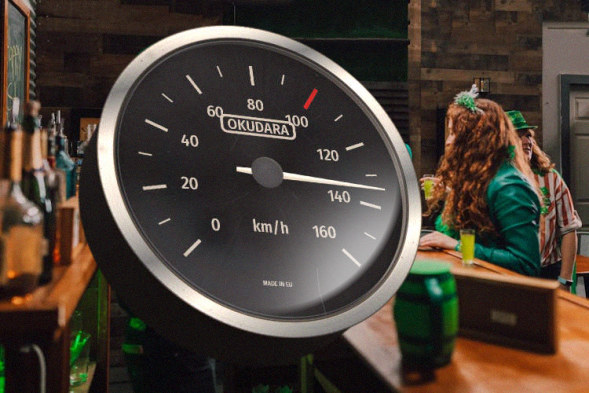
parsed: 135 km/h
